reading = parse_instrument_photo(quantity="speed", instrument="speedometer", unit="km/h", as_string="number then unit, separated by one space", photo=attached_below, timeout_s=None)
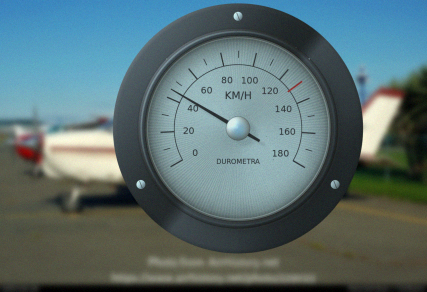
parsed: 45 km/h
